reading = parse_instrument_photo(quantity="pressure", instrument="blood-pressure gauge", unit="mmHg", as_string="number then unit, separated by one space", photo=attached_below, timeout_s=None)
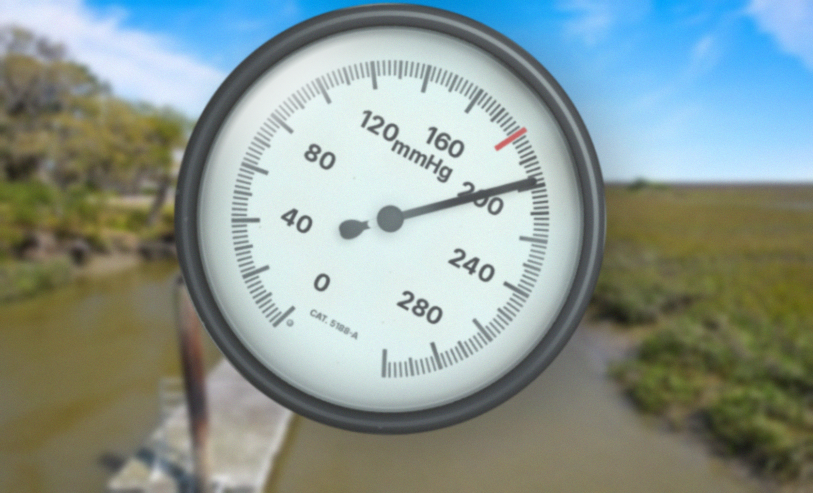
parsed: 198 mmHg
